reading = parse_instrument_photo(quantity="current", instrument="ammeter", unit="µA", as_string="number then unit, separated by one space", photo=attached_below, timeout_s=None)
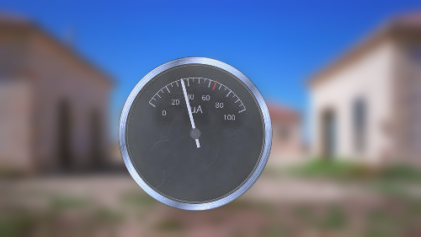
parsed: 35 µA
